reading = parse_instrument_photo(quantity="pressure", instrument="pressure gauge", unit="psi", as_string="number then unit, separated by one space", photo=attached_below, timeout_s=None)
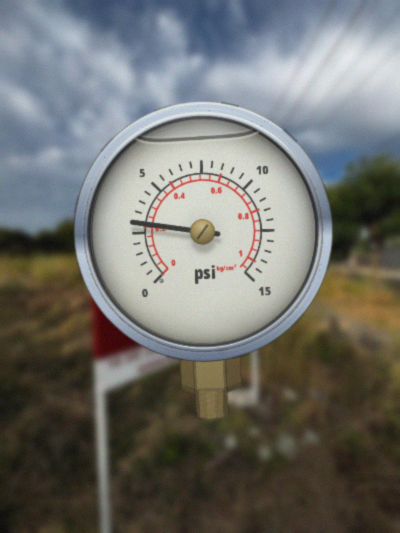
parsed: 3 psi
